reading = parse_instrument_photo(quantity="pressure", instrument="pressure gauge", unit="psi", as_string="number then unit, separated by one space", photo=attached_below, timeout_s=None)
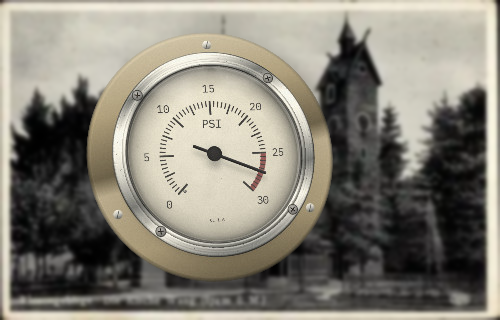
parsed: 27.5 psi
